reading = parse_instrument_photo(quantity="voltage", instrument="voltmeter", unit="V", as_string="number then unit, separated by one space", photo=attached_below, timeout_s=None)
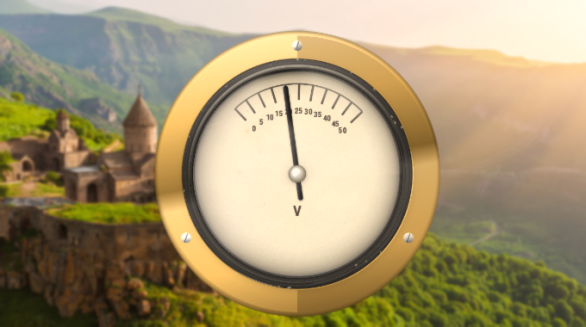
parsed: 20 V
